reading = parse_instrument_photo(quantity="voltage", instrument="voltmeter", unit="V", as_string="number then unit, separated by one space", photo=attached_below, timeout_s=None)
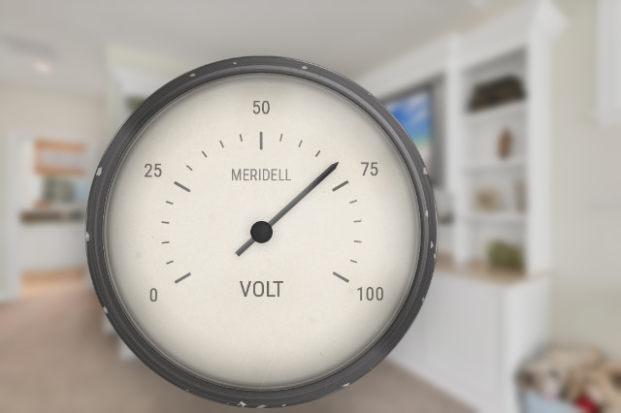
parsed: 70 V
